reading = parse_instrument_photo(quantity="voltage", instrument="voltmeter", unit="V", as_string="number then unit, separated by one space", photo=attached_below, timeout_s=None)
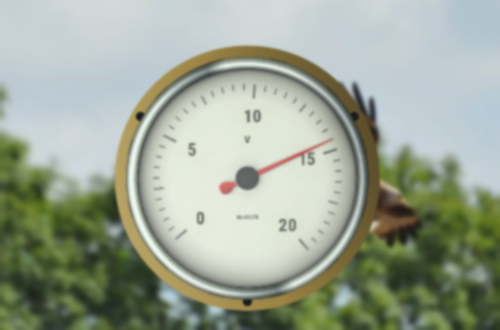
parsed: 14.5 V
